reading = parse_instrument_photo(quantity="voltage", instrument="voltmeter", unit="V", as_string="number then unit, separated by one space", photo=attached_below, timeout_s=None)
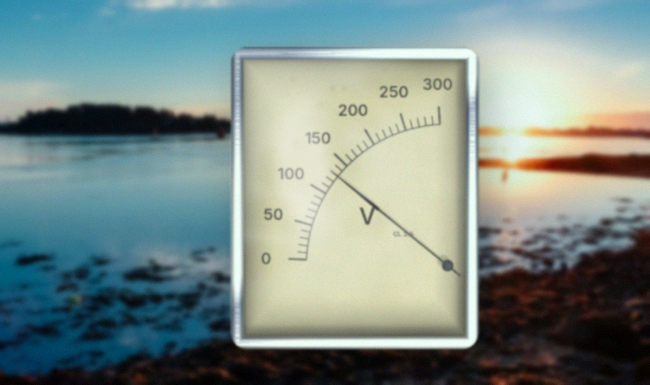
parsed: 130 V
